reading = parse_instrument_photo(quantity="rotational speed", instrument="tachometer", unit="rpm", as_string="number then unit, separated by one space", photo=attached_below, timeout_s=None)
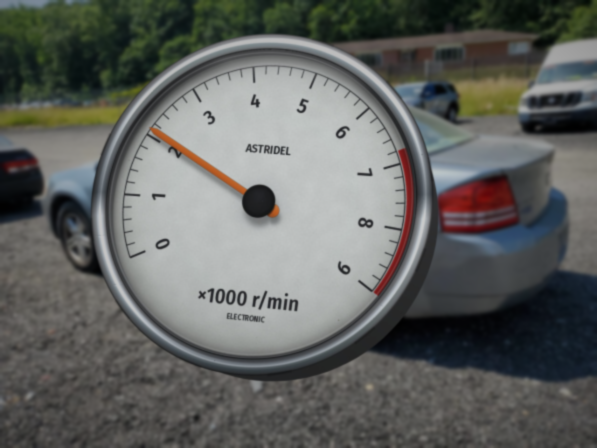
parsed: 2100 rpm
